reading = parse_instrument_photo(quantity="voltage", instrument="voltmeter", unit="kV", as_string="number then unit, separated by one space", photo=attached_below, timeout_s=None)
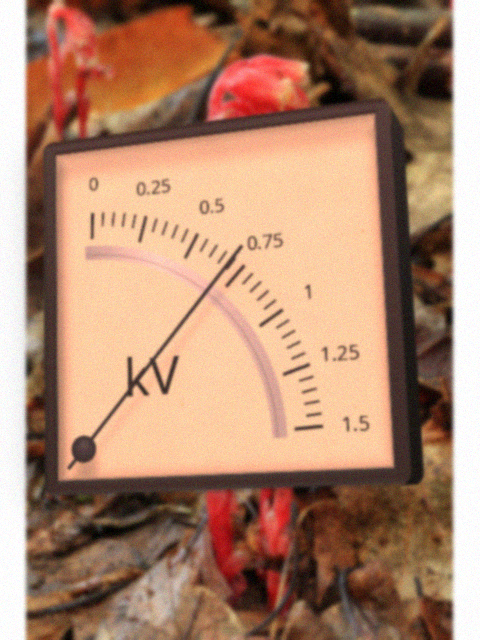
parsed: 0.7 kV
